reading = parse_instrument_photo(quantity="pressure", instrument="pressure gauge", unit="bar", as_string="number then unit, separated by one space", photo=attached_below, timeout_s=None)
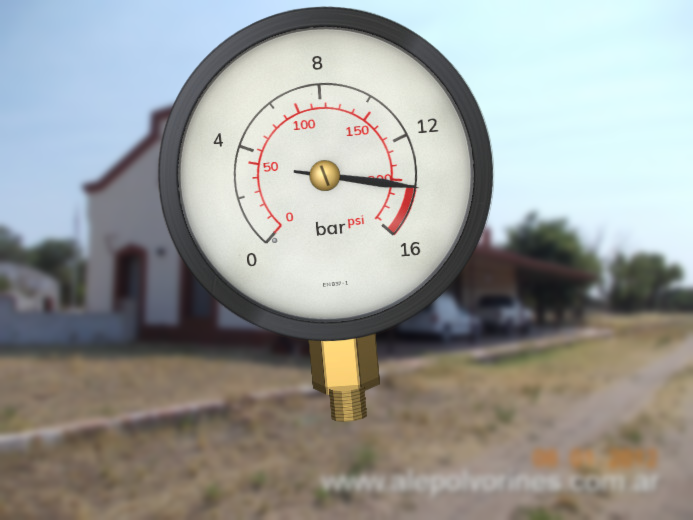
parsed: 14 bar
